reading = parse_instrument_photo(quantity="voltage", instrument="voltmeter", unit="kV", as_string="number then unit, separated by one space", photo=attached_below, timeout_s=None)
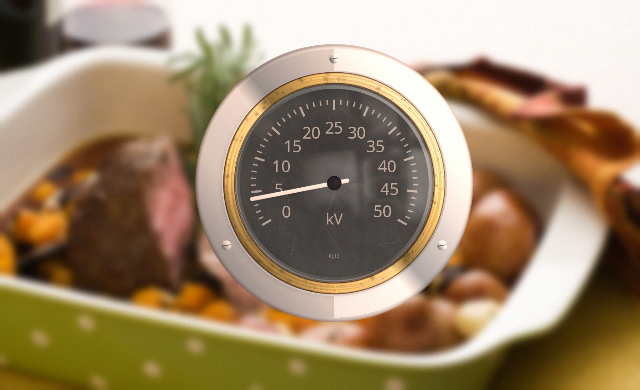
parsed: 4 kV
